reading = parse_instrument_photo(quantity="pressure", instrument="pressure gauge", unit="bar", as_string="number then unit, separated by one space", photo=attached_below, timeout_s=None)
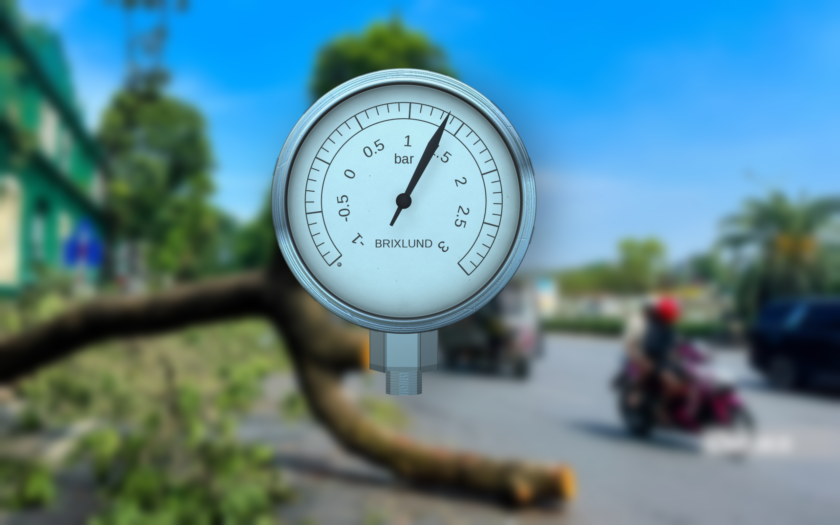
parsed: 1.35 bar
